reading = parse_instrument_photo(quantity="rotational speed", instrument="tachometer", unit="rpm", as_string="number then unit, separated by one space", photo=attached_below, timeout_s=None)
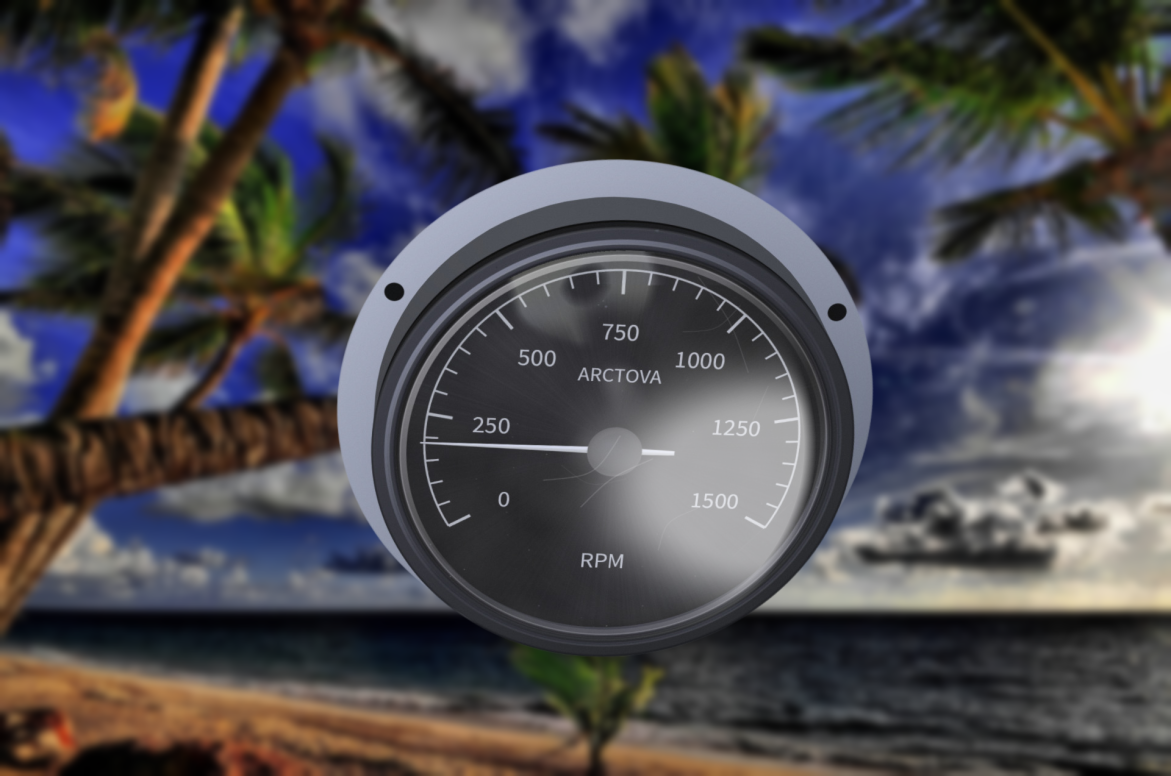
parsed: 200 rpm
